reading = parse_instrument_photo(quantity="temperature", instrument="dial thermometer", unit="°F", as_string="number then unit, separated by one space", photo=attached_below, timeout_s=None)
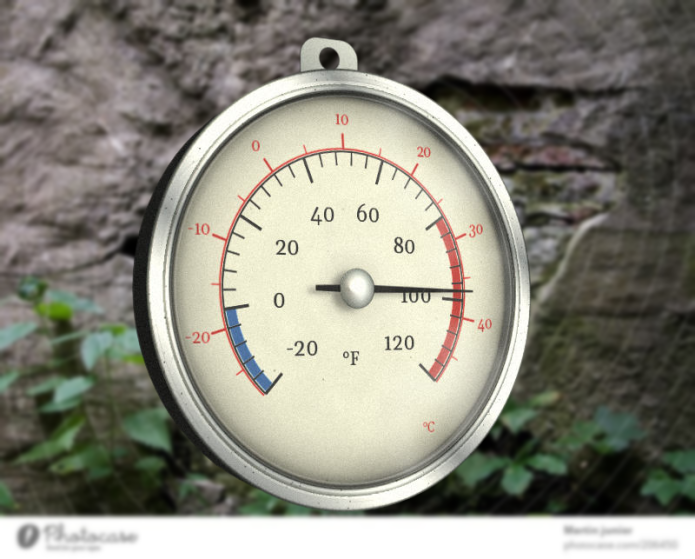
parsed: 98 °F
